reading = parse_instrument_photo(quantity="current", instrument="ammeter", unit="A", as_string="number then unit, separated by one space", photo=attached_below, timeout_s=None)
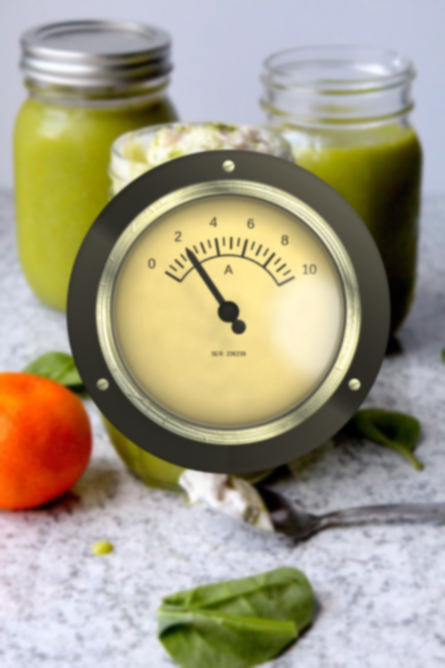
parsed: 2 A
